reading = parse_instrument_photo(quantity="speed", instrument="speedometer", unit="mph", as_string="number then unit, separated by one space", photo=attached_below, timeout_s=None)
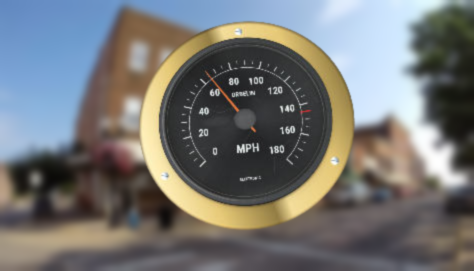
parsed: 65 mph
